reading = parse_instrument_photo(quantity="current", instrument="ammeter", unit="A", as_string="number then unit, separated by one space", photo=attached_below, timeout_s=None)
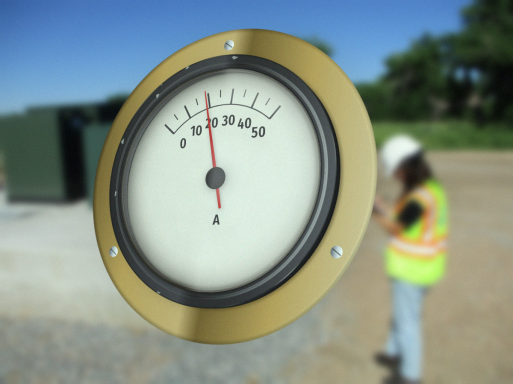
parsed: 20 A
